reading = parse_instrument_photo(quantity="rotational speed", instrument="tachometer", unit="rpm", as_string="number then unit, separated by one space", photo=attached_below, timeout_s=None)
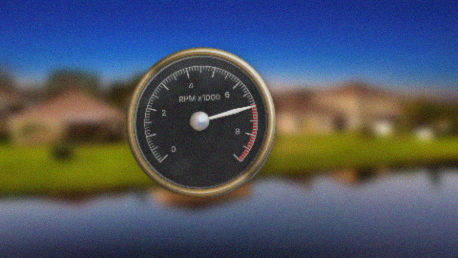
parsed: 7000 rpm
